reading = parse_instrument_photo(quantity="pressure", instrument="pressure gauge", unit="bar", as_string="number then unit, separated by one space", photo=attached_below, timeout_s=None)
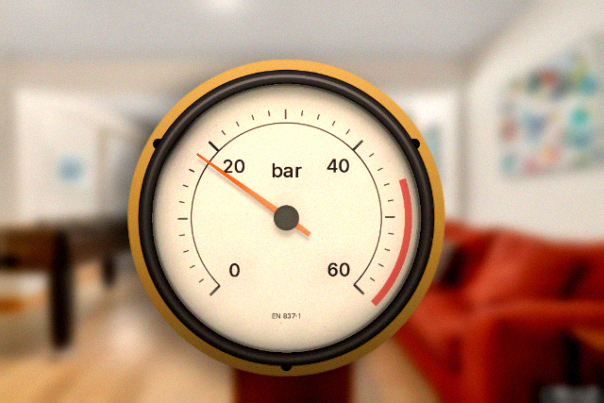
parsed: 18 bar
